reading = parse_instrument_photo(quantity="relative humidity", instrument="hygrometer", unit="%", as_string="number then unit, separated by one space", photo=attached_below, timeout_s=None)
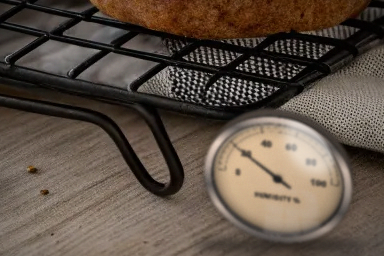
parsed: 20 %
